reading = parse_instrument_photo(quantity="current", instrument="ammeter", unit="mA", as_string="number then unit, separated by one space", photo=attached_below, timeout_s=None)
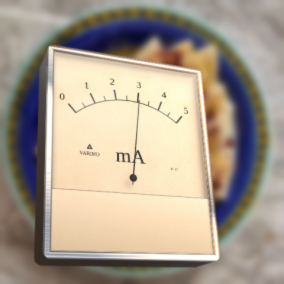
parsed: 3 mA
